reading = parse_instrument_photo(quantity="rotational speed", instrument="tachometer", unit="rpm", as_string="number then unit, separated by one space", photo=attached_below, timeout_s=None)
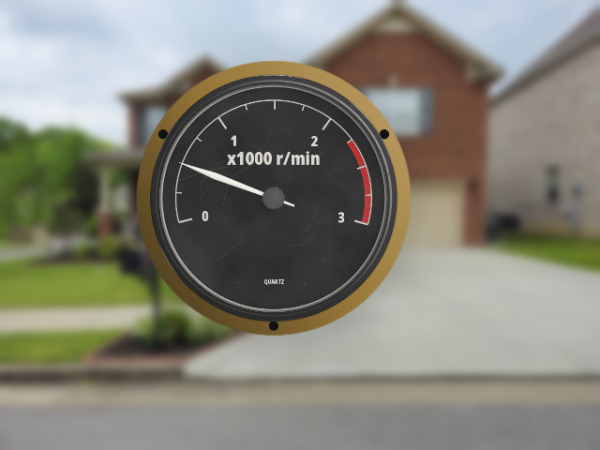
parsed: 500 rpm
